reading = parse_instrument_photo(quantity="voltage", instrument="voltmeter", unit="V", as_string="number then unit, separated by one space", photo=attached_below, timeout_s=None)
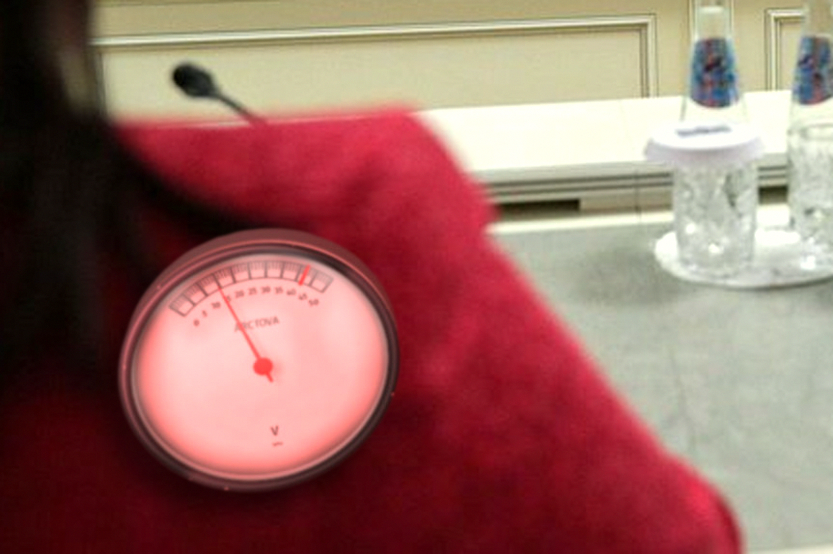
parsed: 15 V
